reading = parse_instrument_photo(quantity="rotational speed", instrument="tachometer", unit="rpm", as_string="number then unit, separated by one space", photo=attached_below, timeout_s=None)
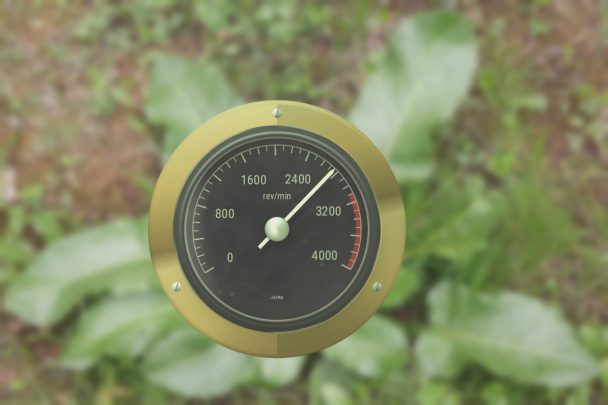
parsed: 2750 rpm
